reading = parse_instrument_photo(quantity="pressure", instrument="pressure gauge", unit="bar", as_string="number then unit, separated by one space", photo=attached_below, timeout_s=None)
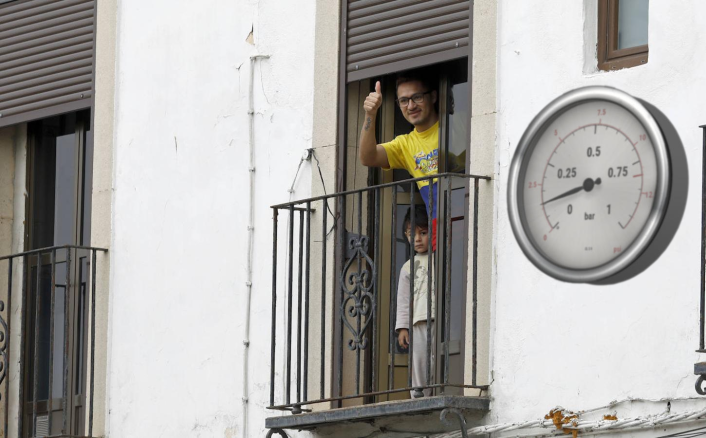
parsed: 0.1 bar
